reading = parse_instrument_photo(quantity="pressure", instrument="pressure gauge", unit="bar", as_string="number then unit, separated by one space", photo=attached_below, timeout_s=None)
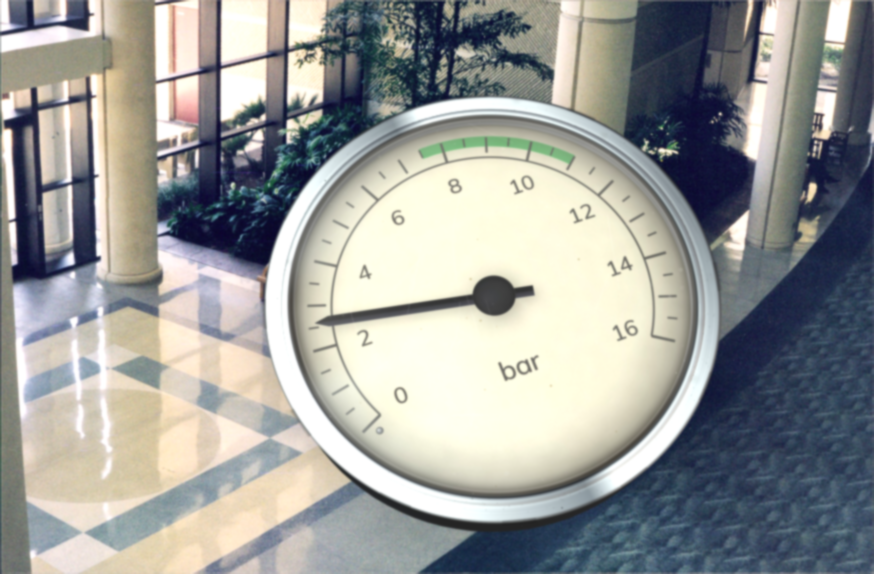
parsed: 2.5 bar
